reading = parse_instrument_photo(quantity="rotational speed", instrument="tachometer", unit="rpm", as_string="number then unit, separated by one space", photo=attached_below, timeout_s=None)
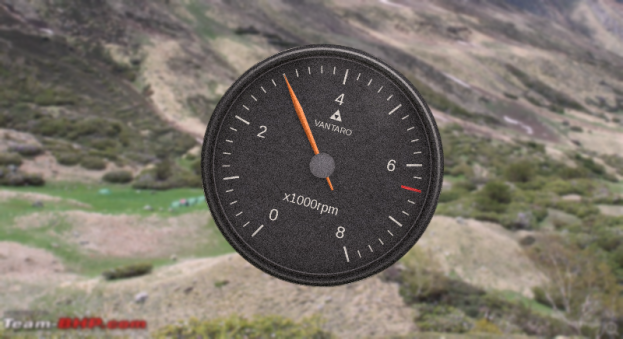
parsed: 3000 rpm
